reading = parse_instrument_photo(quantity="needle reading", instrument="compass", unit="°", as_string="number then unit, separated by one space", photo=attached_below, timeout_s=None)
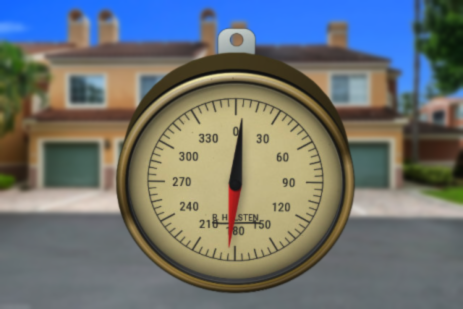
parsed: 185 °
